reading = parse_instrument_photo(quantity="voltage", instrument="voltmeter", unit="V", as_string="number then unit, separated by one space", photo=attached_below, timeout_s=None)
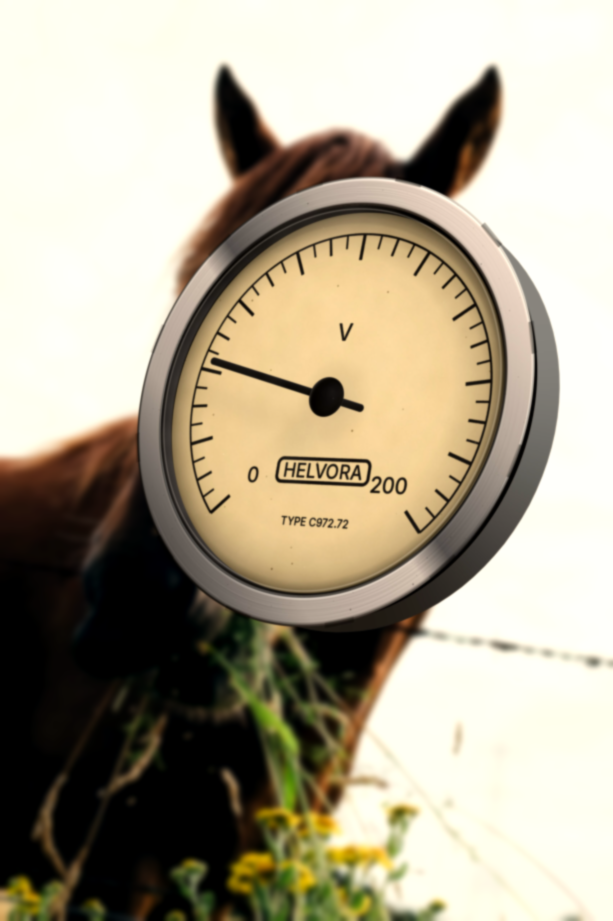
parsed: 42.5 V
